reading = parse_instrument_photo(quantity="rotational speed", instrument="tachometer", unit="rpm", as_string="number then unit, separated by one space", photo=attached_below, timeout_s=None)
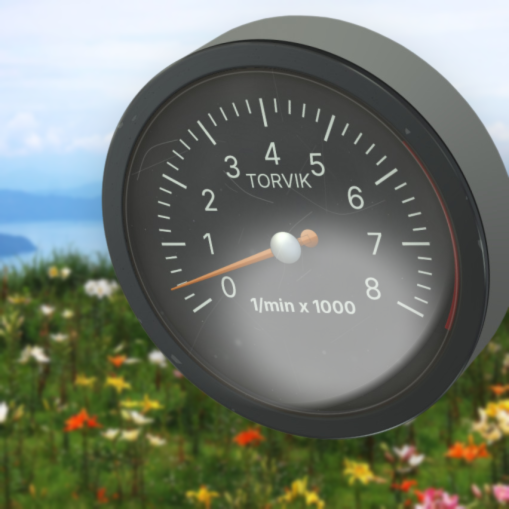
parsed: 400 rpm
